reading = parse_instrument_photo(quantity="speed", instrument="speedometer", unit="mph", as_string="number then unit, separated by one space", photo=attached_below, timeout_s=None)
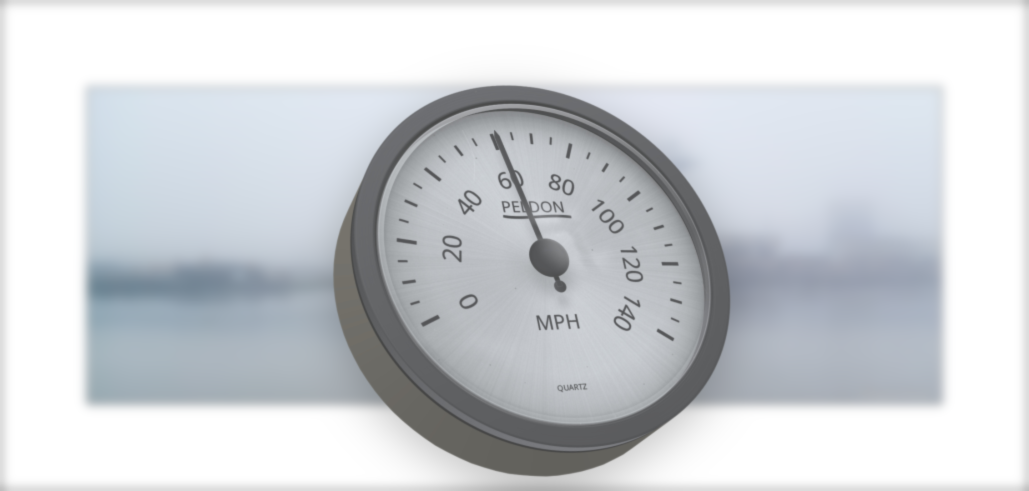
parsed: 60 mph
